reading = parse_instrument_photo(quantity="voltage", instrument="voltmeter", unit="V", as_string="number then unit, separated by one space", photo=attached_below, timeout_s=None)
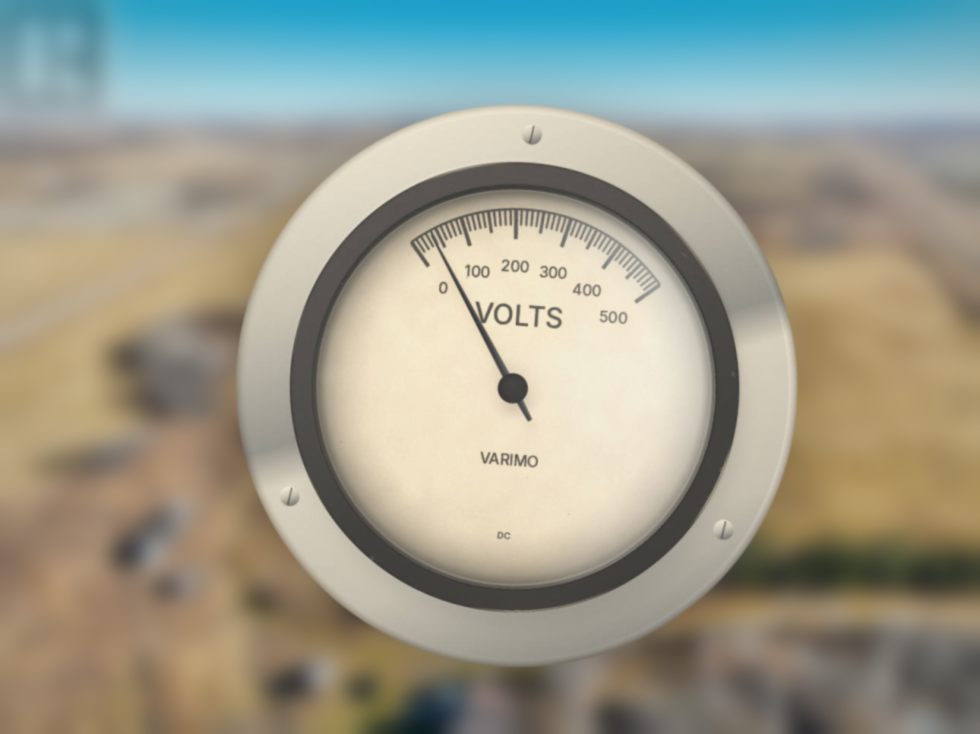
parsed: 40 V
